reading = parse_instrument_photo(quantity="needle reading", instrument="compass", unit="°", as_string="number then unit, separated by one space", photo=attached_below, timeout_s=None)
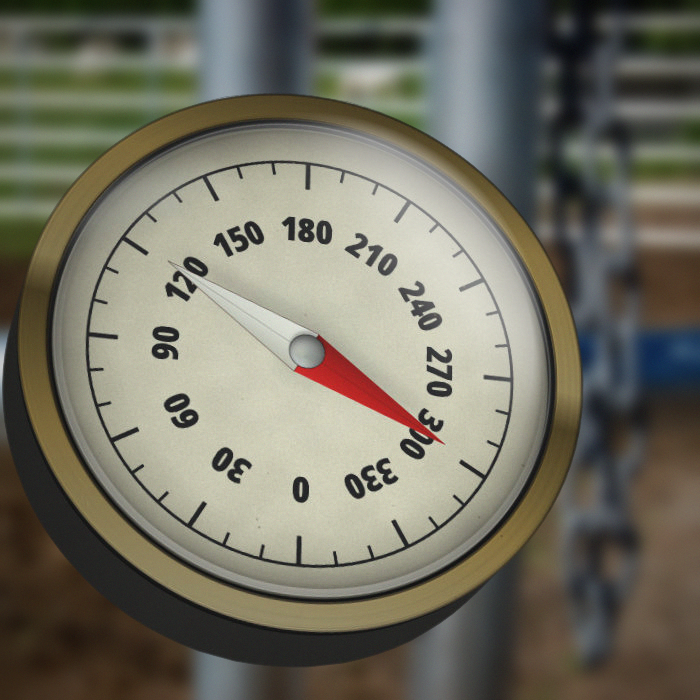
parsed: 300 °
